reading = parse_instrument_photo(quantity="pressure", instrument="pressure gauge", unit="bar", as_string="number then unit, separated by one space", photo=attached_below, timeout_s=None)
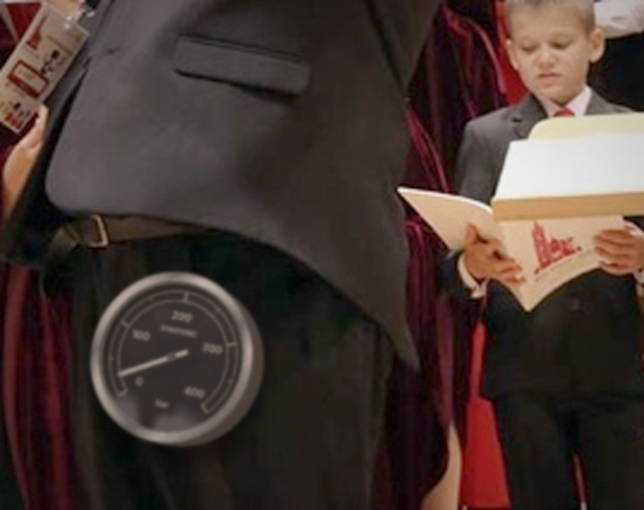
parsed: 25 bar
